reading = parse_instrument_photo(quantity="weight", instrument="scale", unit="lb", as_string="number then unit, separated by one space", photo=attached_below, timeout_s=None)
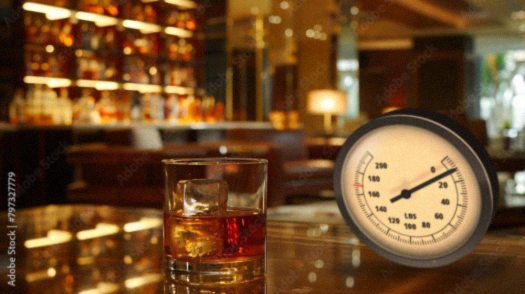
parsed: 10 lb
